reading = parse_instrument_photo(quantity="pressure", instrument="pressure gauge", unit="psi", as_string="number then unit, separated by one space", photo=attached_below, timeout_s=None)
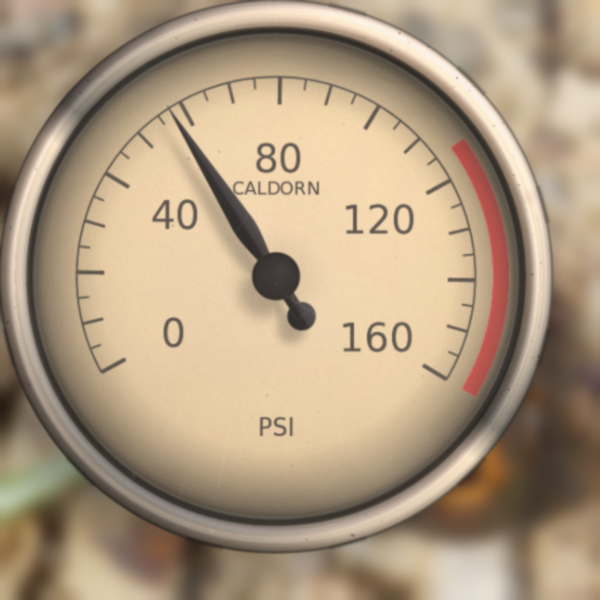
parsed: 57.5 psi
